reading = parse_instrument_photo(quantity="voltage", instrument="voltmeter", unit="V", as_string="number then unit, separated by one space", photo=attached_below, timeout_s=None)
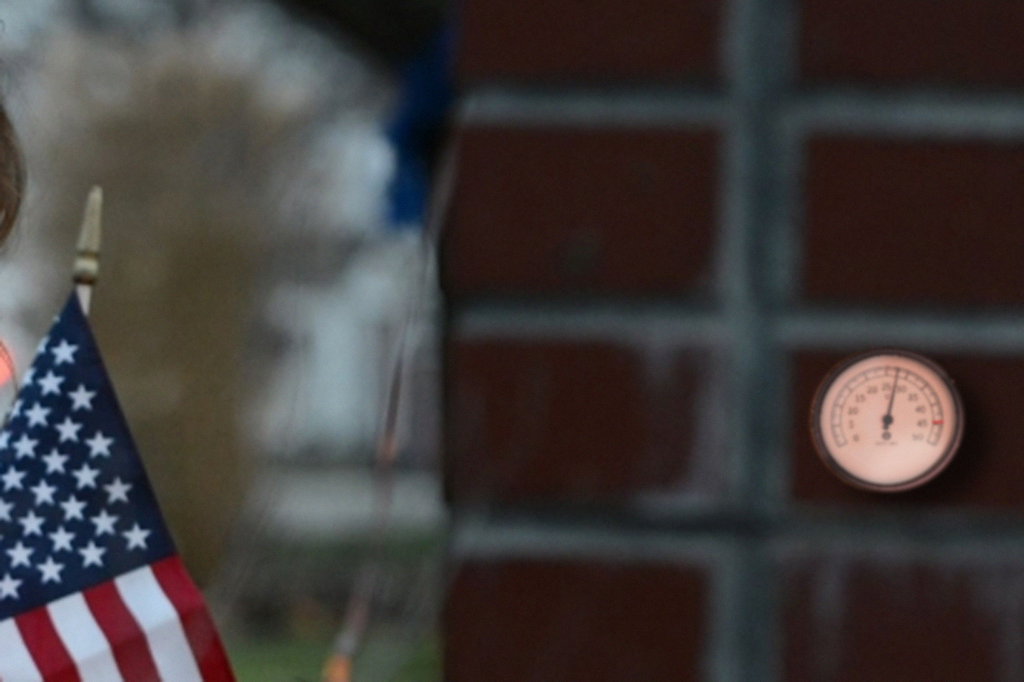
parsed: 27.5 V
